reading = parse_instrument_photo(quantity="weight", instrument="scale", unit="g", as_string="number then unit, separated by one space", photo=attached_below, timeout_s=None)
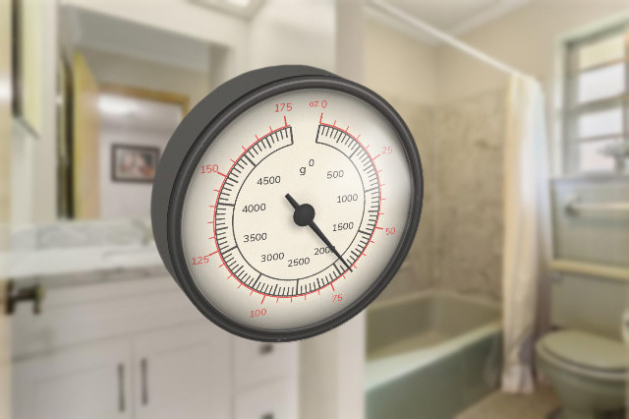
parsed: 1900 g
